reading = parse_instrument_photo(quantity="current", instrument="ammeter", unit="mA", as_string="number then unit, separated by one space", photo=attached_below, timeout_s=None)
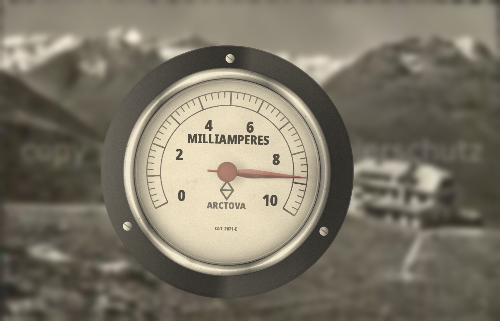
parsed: 8.8 mA
